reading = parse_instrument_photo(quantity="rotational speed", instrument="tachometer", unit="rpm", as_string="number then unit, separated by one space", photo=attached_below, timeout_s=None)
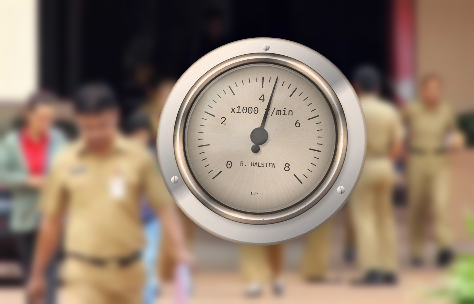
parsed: 4400 rpm
